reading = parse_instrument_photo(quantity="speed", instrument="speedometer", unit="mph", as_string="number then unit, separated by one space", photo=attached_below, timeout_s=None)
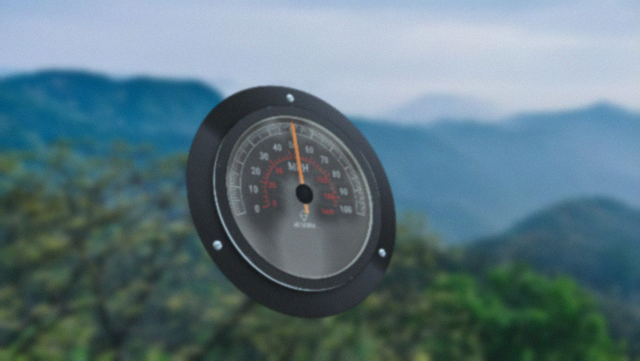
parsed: 50 mph
